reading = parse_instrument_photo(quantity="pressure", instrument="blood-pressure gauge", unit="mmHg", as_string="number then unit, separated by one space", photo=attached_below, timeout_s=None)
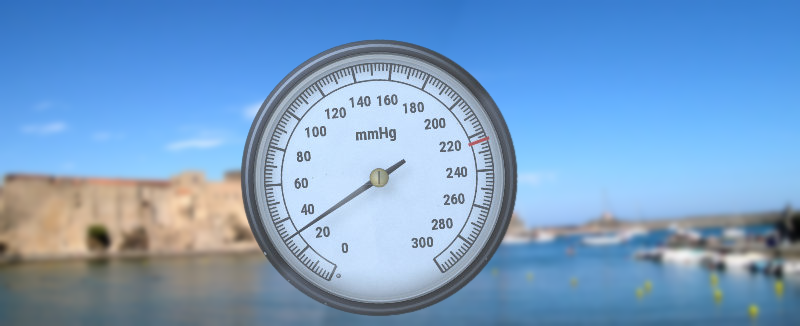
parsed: 30 mmHg
